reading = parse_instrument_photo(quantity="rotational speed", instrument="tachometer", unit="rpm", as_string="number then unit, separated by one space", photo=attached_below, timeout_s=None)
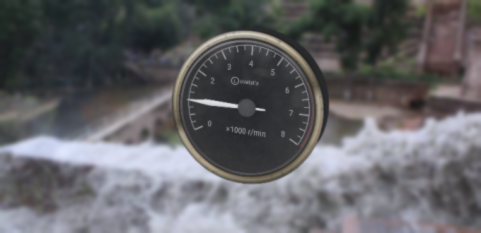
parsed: 1000 rpm
